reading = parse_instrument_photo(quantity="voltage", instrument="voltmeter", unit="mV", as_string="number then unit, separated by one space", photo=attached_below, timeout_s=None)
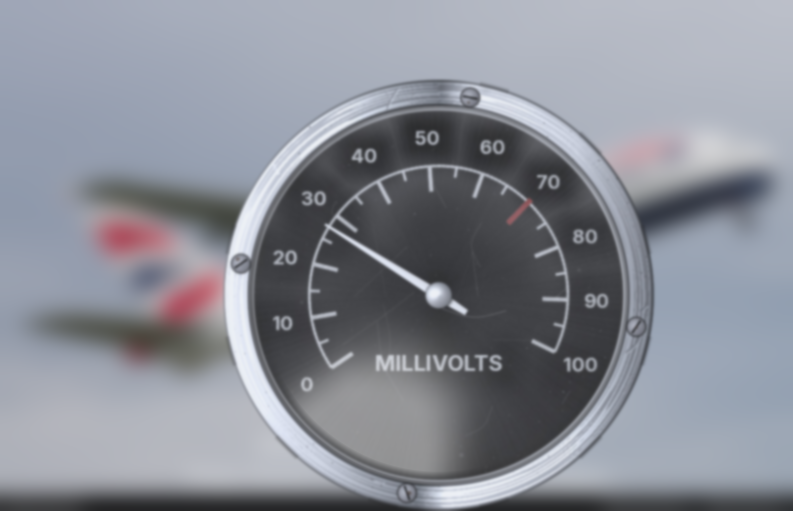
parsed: 27.5 mV
